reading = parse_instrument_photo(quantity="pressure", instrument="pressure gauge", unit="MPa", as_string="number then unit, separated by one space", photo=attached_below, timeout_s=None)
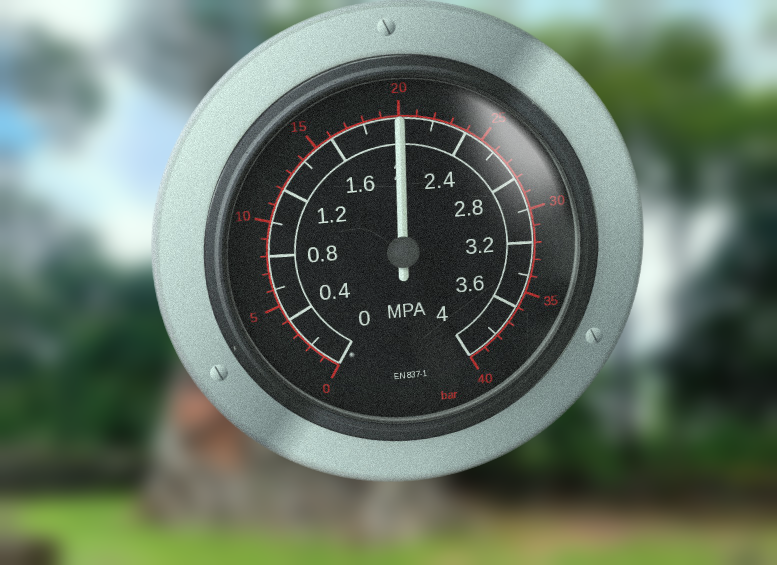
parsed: 2 MPa
